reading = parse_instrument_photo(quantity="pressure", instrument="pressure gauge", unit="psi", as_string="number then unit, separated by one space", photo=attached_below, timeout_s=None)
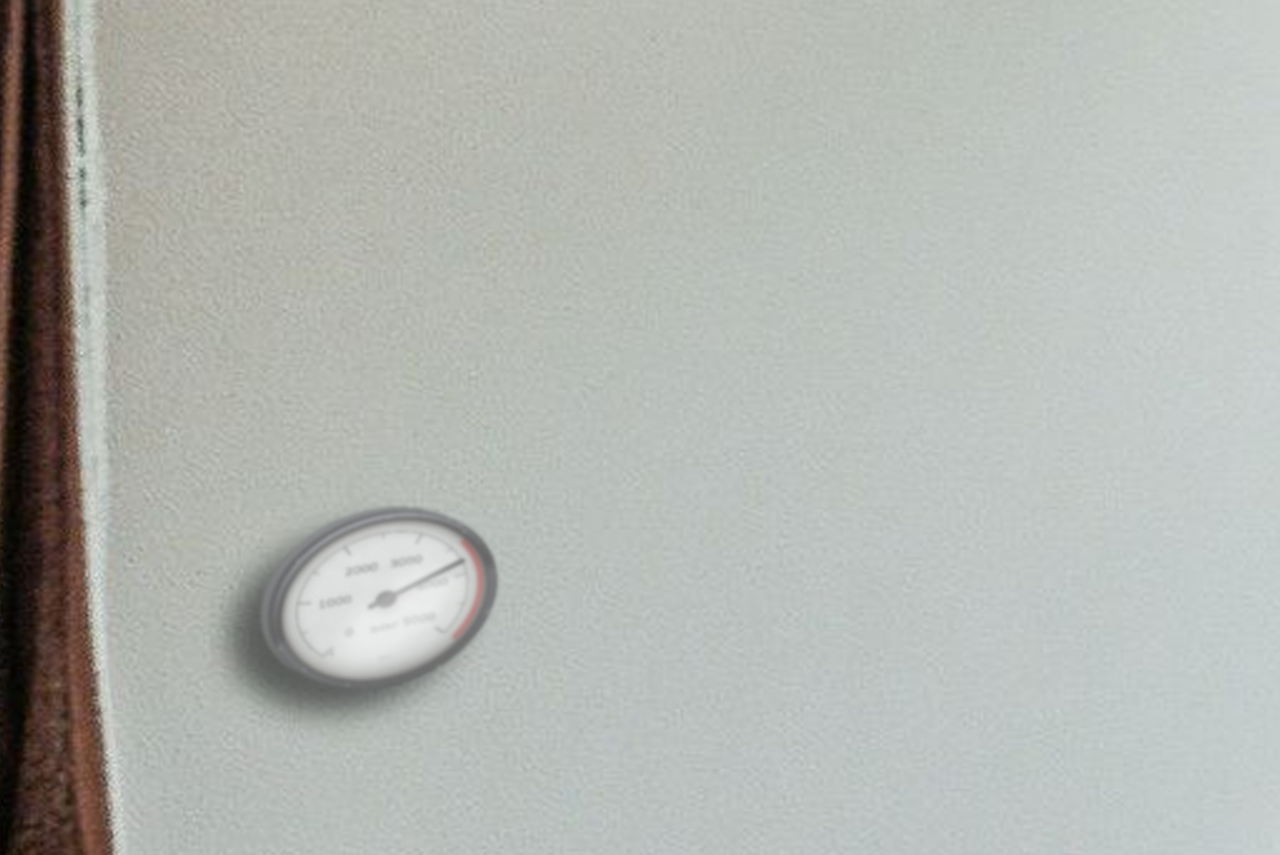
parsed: 3750 psi
